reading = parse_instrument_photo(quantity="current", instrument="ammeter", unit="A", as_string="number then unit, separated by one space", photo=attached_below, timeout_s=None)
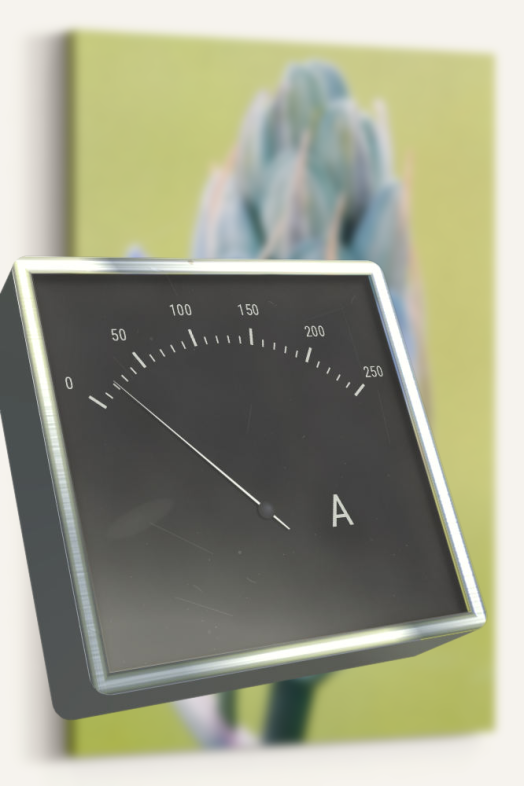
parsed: 20 A
